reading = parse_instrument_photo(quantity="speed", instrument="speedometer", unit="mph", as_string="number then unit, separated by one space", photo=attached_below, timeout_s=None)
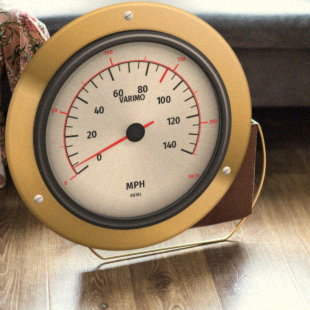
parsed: 5 mph
